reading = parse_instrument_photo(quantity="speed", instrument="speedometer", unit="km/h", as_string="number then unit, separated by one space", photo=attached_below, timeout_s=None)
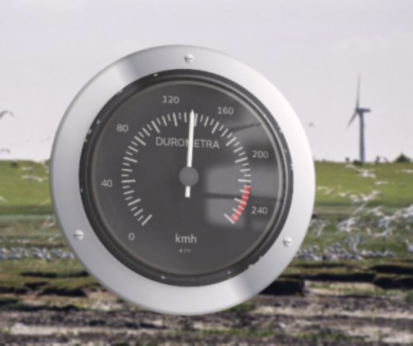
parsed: 135 km/h
